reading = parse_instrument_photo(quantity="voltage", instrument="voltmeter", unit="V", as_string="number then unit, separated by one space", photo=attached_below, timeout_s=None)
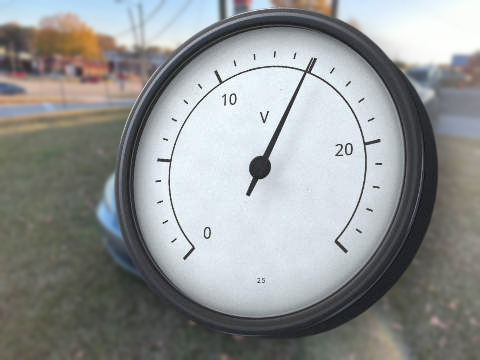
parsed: 15 V
